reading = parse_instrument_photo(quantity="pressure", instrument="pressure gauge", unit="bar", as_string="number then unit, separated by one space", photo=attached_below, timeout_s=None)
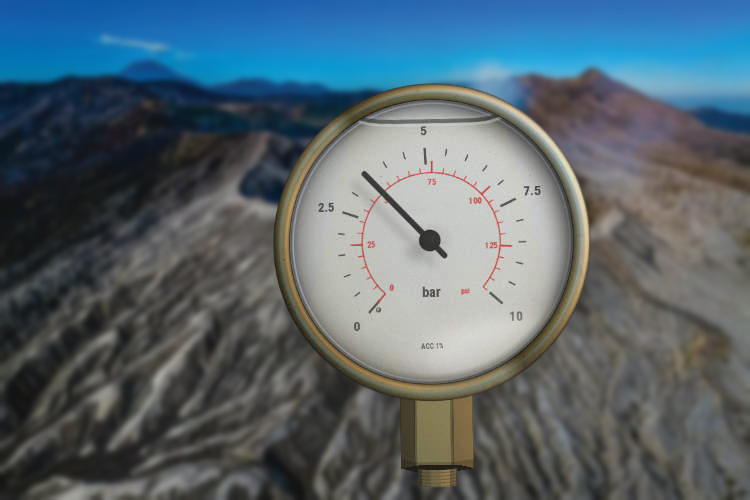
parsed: 3.5 bar
